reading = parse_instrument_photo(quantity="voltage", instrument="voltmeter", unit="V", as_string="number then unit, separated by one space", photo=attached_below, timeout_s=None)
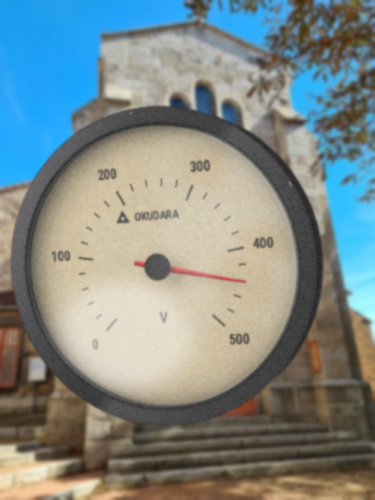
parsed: 440 V
